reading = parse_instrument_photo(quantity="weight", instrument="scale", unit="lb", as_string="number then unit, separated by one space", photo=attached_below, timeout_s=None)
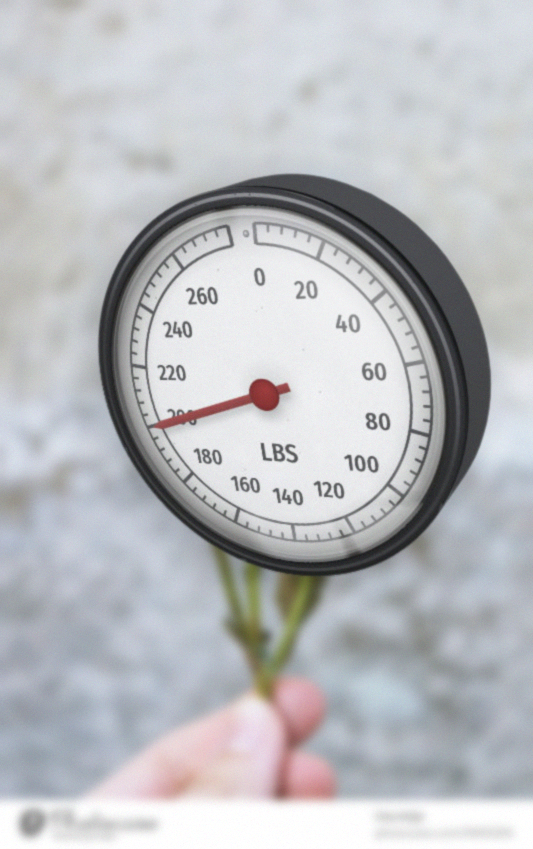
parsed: 200 lb
